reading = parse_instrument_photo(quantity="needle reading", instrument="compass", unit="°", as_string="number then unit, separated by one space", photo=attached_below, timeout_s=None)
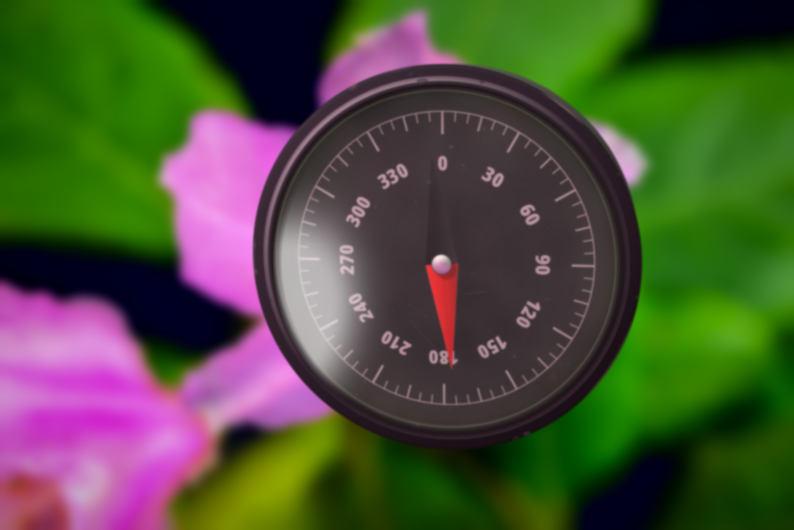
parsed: 175 °
